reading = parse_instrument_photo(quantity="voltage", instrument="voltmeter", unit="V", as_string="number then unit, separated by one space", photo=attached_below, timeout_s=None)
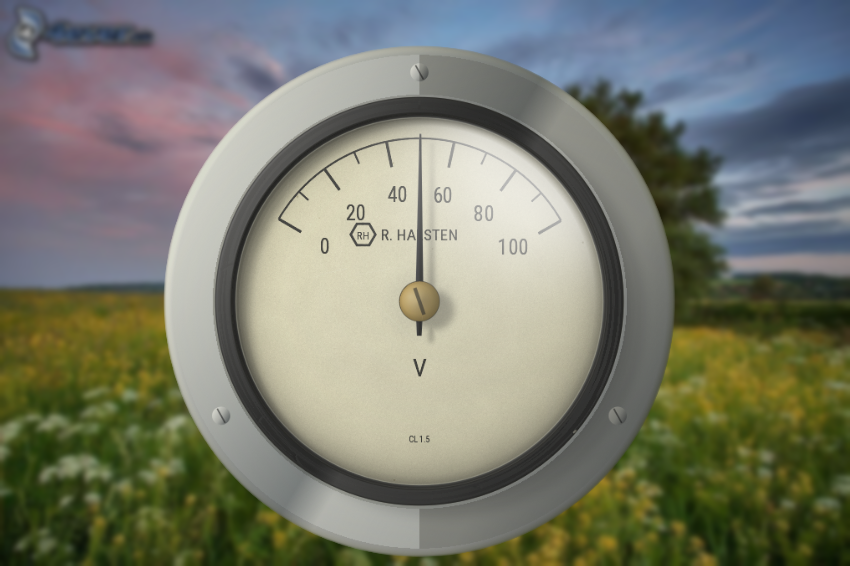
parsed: 50 V
